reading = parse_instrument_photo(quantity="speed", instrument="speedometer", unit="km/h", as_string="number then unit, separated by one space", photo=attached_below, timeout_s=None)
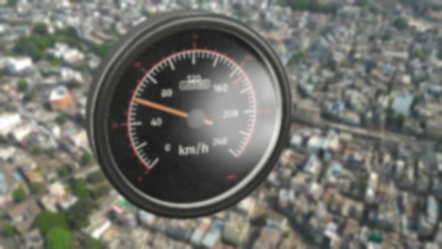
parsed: 60 km/h
